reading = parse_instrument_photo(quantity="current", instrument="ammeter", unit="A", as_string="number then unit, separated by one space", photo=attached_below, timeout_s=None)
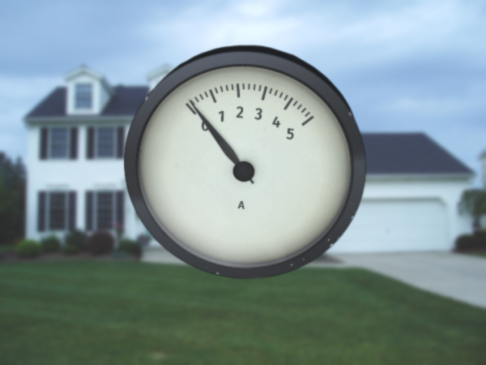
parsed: 0.2 A
